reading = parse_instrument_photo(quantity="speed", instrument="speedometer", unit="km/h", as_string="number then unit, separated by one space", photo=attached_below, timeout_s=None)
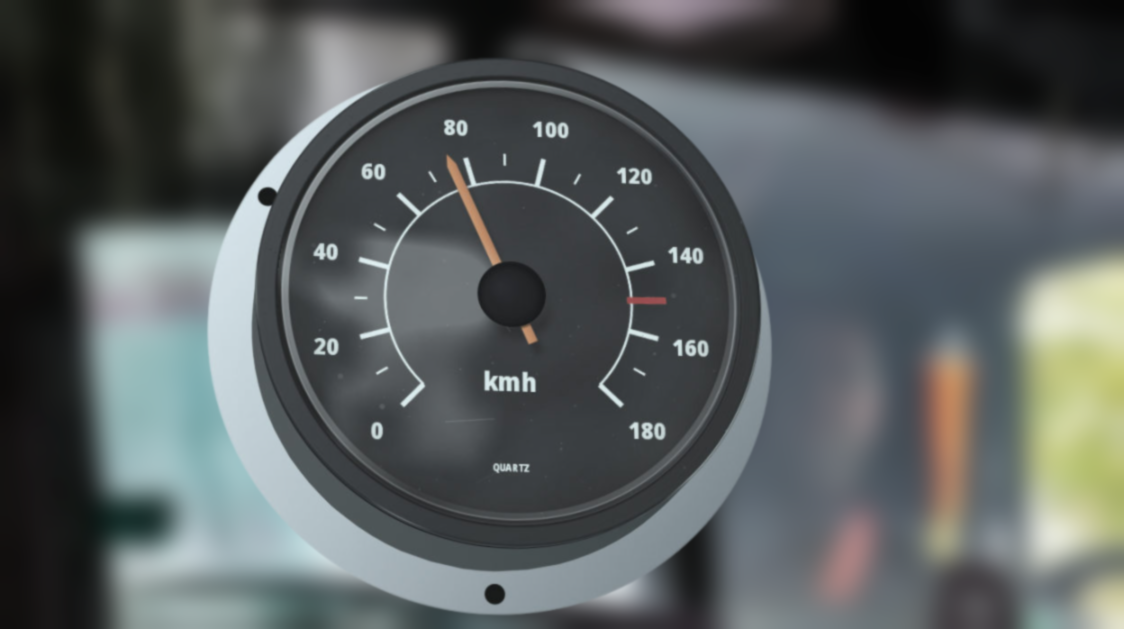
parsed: 75 km/h
